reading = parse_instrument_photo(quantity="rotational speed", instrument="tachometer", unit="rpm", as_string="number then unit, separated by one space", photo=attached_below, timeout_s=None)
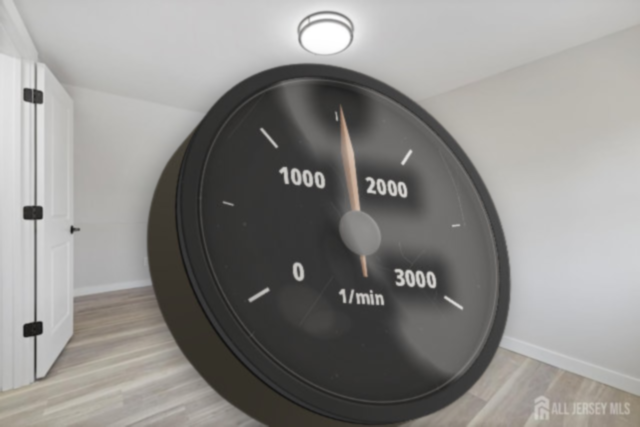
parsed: 1500 rpm
